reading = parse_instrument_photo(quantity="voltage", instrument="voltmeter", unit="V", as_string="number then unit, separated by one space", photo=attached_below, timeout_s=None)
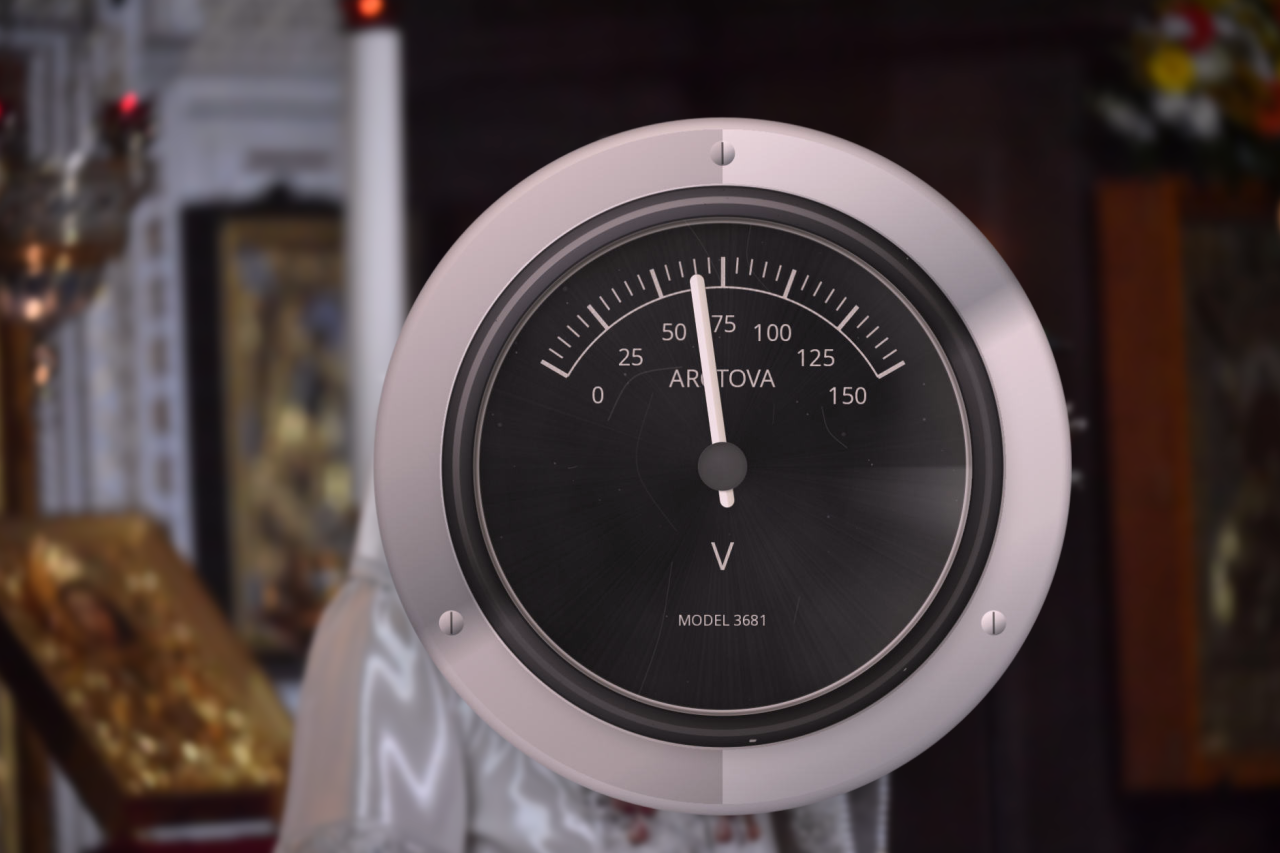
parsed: 65 V
